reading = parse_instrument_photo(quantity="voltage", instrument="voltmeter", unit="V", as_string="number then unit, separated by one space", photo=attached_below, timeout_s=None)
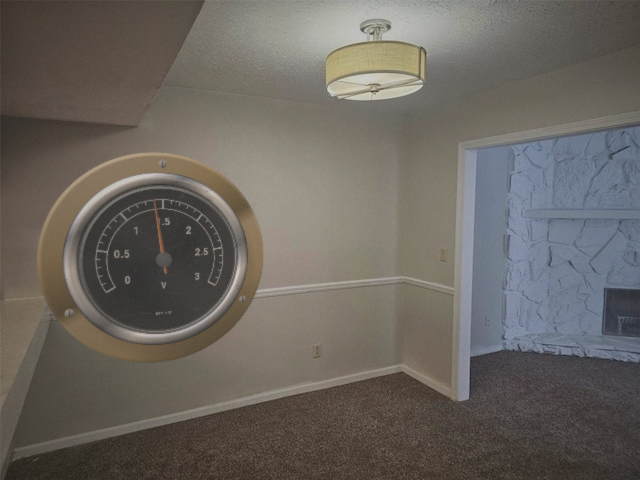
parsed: 1.4 V
